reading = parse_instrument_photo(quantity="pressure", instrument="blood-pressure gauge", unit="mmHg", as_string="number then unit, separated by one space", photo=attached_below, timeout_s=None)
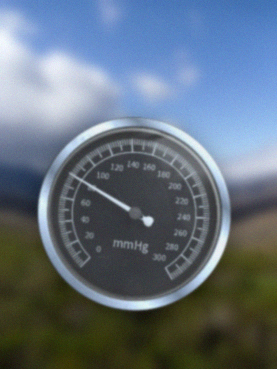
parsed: 80 mmHg
